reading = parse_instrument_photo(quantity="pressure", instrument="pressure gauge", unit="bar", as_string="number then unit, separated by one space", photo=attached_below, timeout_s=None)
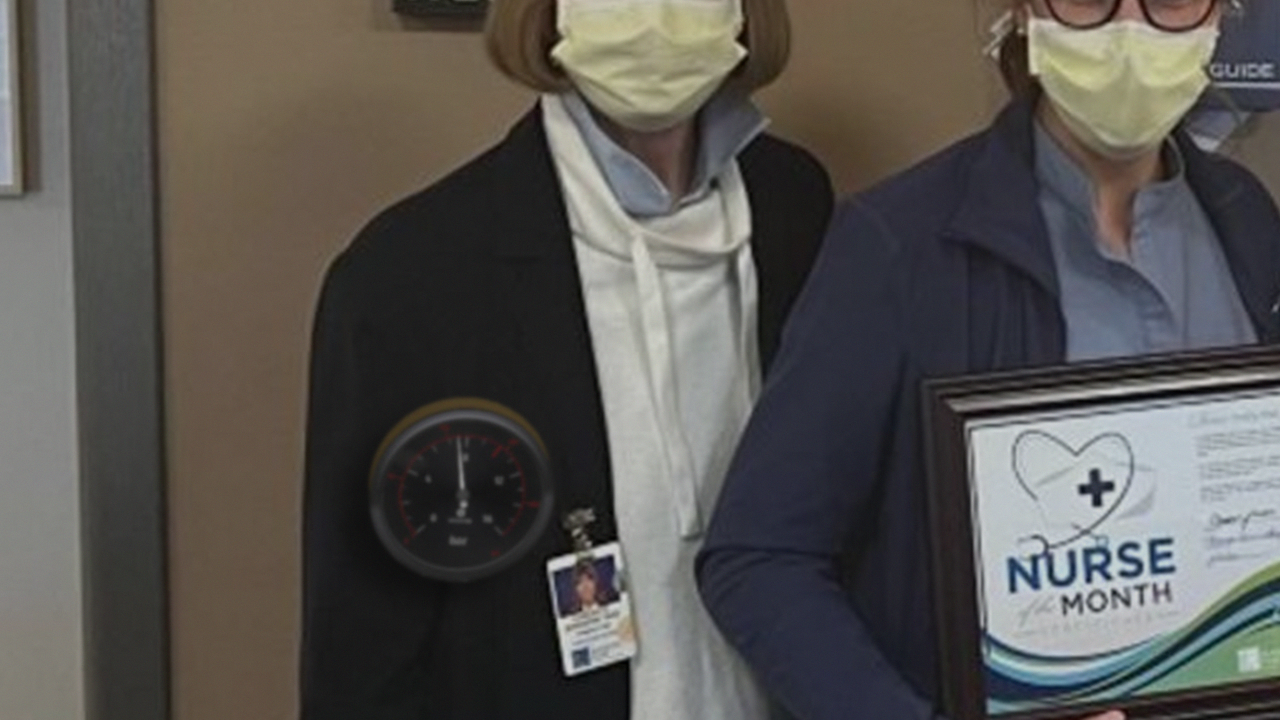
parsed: 7.5 bar
